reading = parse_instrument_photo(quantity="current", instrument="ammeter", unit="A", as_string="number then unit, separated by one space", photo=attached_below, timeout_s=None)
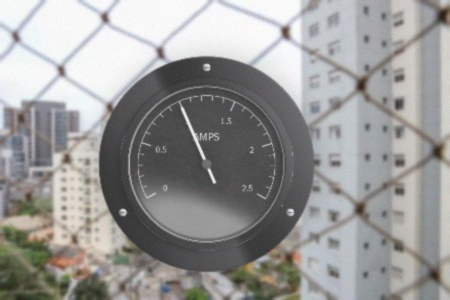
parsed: 1 A
